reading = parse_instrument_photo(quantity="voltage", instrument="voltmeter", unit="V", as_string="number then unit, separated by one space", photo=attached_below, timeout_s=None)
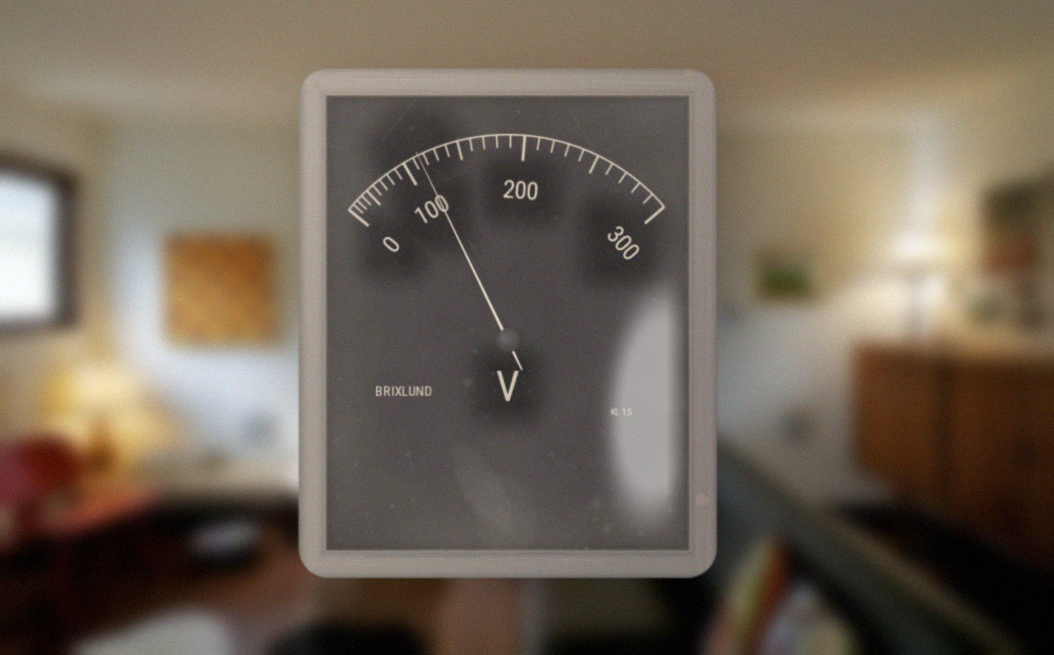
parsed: 115 V
